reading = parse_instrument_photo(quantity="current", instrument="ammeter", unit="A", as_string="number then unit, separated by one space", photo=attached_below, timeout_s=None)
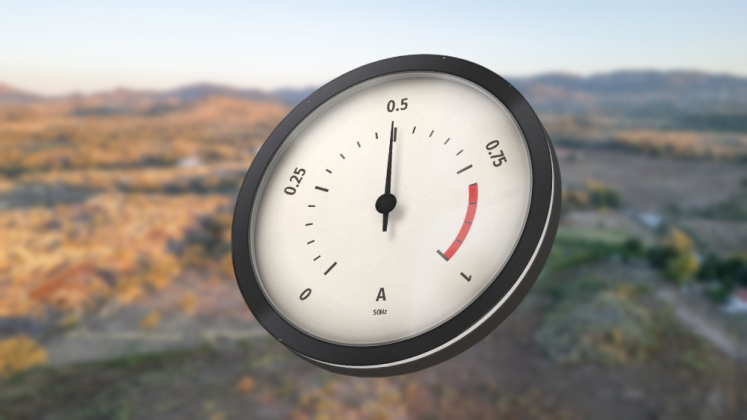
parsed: 0.5 A
